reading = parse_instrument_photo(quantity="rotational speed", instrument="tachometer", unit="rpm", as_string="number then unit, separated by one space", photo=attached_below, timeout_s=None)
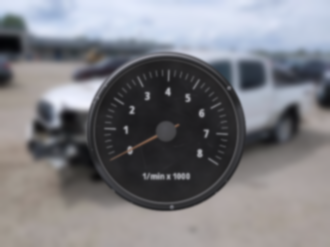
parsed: 0 rpm
